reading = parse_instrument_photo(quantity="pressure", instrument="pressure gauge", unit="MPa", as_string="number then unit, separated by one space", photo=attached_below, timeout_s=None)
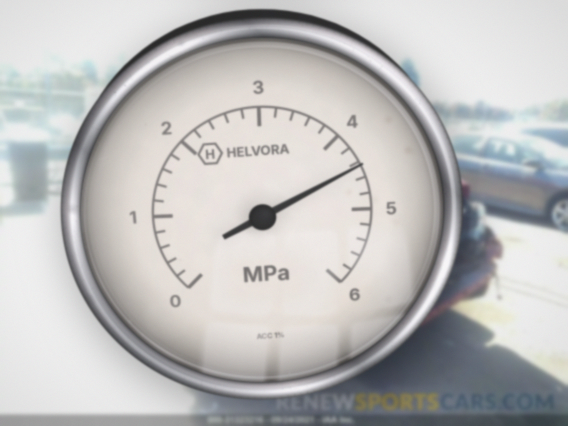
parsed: 4.4 MPa
